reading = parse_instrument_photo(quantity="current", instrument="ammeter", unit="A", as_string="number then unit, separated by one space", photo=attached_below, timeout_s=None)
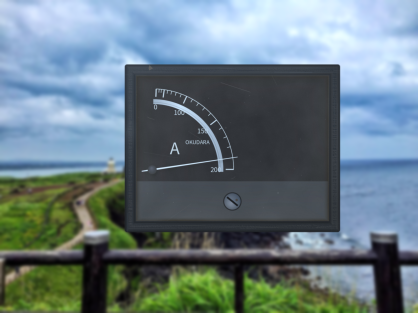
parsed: 190 A
